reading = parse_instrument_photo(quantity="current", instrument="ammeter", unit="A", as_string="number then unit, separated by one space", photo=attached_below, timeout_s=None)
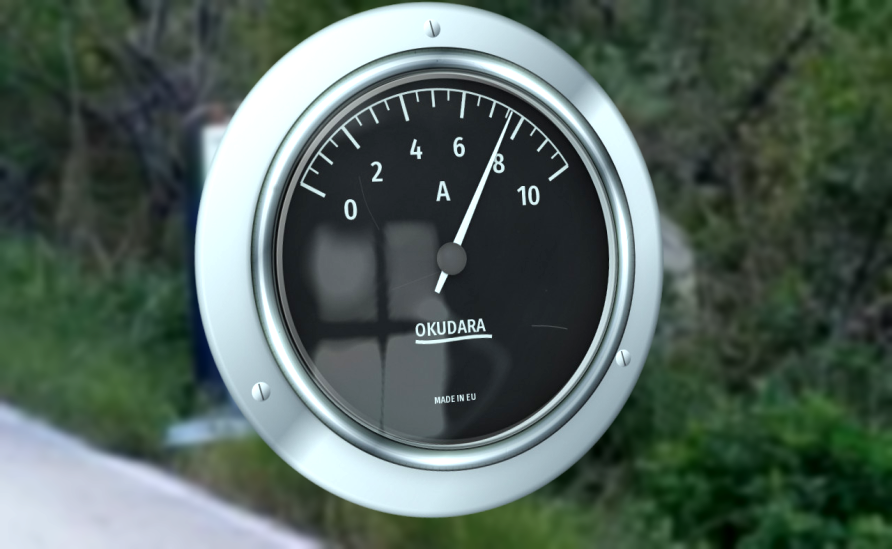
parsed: 7.5 A
